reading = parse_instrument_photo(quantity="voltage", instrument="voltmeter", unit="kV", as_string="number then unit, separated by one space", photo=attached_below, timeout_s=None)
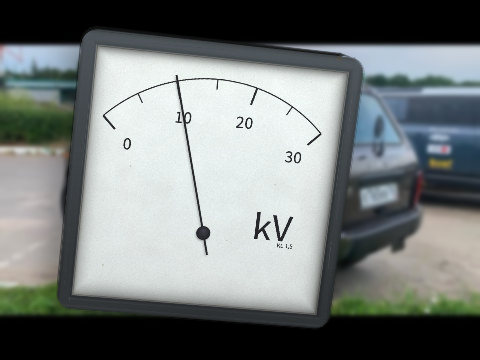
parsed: 10 kV
